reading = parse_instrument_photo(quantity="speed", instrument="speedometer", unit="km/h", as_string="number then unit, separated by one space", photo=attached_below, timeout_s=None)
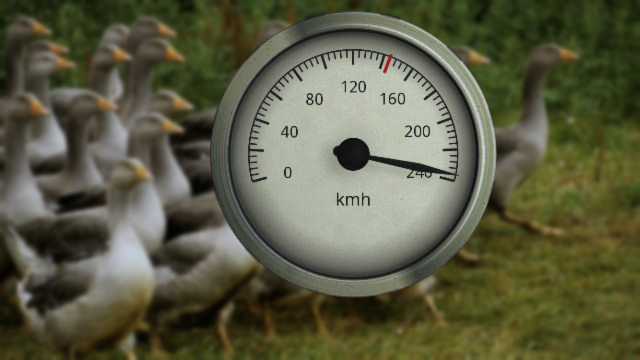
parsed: 236 km/h
